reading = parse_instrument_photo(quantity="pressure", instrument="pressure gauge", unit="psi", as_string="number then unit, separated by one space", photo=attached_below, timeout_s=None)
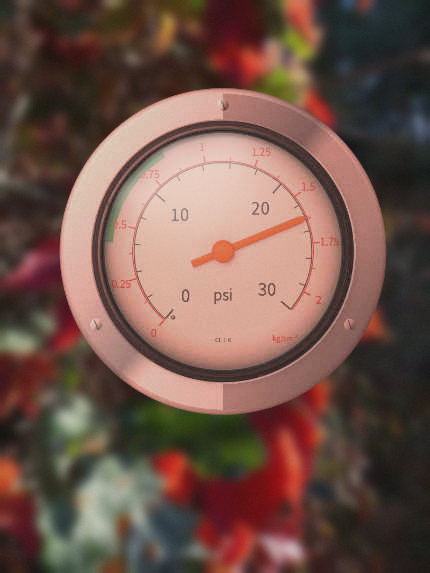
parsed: 23 psi
